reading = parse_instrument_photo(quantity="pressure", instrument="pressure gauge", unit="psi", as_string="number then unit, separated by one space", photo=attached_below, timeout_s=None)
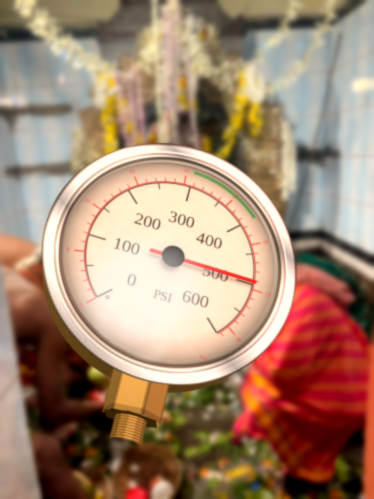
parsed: 500 psi
